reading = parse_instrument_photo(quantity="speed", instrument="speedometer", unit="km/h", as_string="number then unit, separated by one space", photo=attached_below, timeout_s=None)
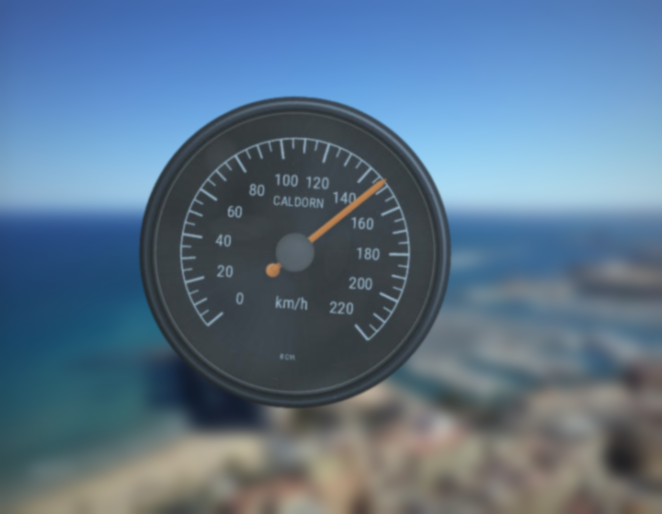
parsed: 147.5 km/h
